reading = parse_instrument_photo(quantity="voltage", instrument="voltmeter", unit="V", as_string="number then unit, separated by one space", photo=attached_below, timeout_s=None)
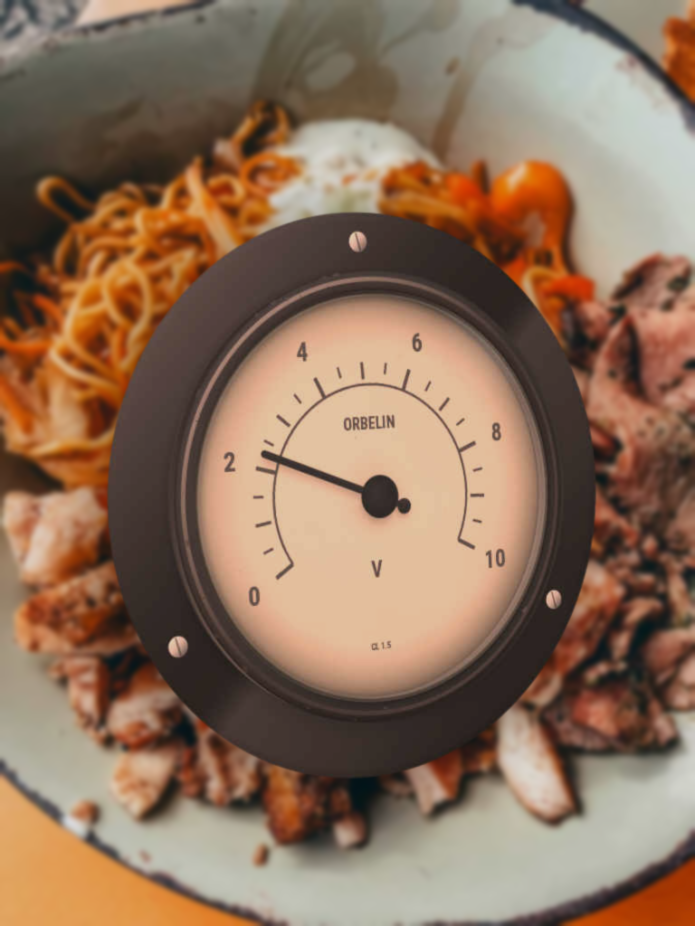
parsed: 2.25 V
